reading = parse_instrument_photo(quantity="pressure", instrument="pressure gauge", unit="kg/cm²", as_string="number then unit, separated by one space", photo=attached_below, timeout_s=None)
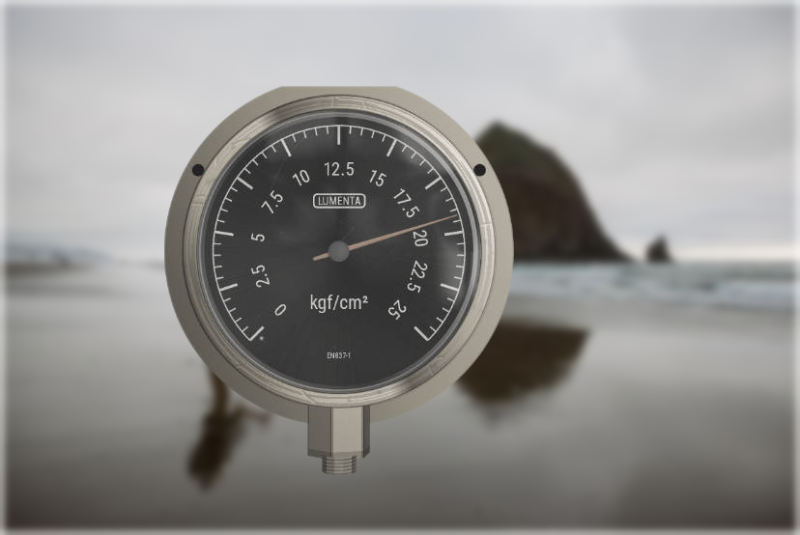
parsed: 19.25 kg/cm²
